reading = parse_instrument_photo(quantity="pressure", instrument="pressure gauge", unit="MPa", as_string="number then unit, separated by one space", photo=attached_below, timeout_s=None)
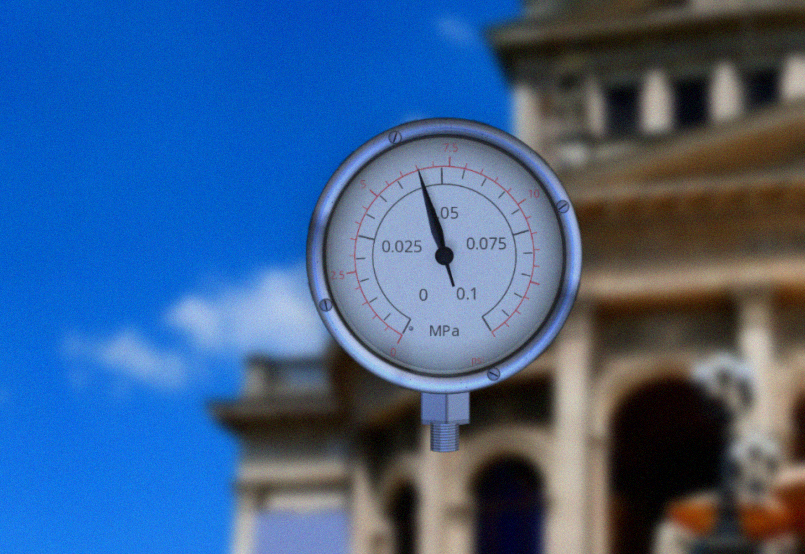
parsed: 0.045 MPa
